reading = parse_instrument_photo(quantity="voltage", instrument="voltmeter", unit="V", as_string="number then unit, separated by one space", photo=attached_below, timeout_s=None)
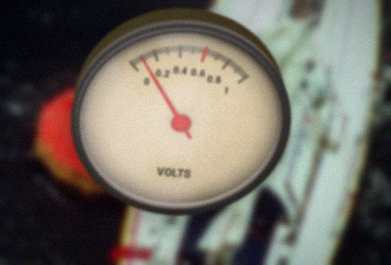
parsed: 0.1 V
